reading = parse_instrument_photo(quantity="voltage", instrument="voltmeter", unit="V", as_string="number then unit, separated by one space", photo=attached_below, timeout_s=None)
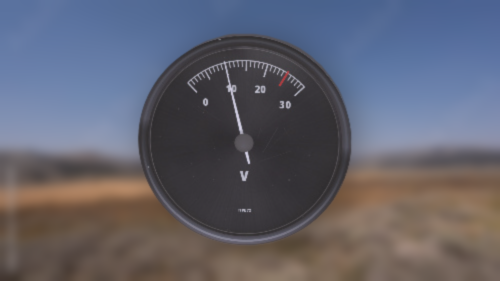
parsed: 10 V
